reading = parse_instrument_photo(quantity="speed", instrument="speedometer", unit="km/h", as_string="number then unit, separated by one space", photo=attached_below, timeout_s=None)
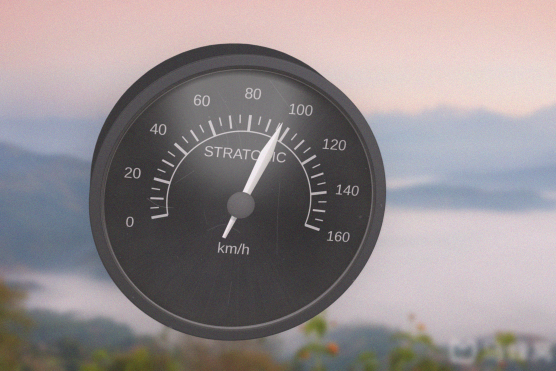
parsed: 95 km/h
